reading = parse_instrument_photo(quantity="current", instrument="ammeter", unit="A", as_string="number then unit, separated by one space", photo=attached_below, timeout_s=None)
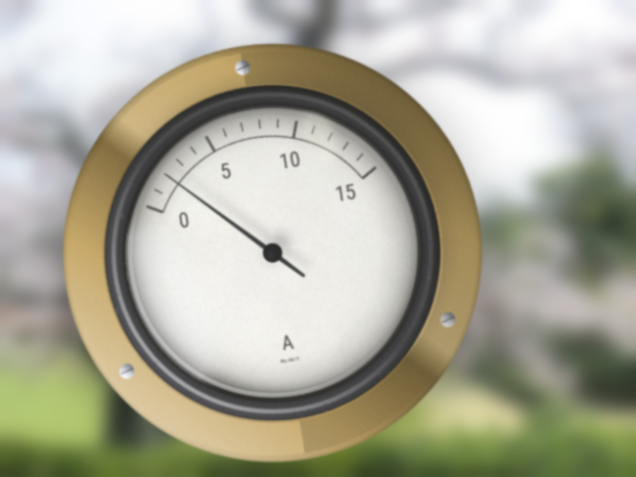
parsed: 2 A
